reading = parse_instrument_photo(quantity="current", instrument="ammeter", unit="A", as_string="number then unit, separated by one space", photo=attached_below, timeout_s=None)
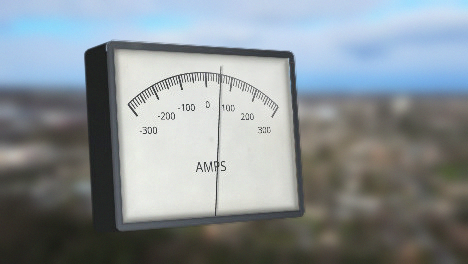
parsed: 50 A
